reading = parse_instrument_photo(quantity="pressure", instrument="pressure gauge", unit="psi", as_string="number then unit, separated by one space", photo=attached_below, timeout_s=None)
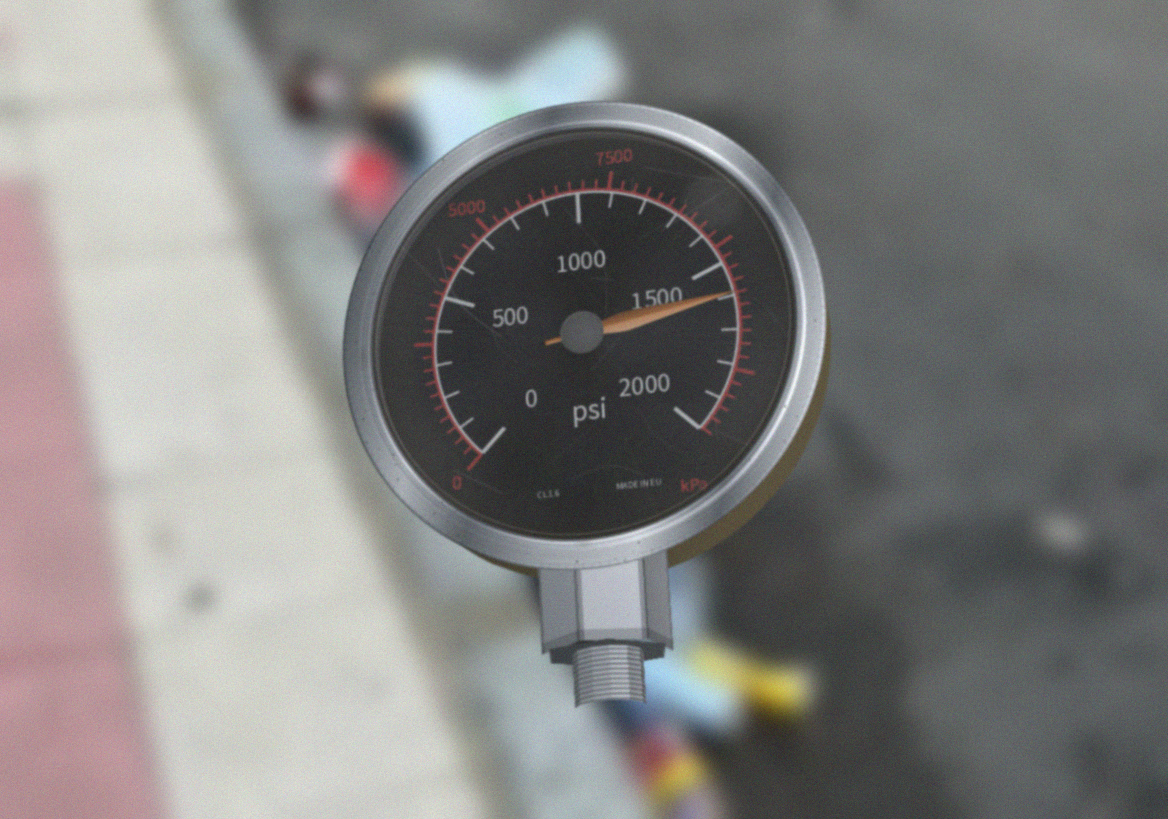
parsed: 1600 psi
